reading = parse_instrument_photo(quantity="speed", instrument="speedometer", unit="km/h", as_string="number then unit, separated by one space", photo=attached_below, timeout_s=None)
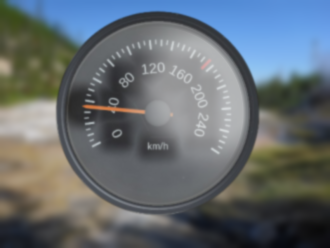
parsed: 35 km/h
